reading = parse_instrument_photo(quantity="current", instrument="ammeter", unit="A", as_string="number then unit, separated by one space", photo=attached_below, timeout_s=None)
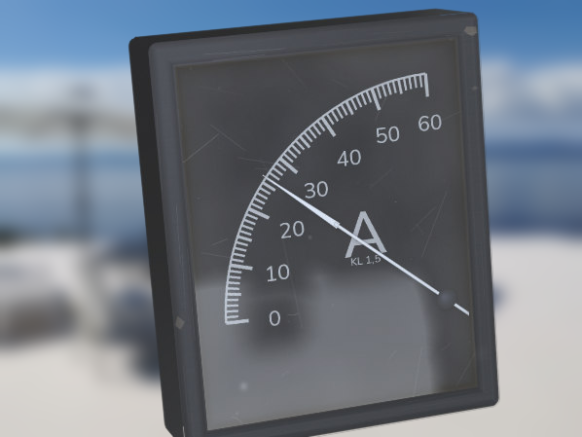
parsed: 26 A
